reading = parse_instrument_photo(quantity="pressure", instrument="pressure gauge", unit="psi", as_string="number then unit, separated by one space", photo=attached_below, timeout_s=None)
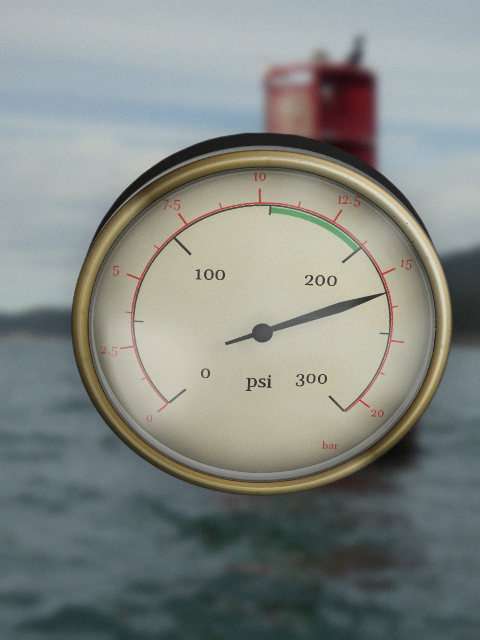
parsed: 225 psi
